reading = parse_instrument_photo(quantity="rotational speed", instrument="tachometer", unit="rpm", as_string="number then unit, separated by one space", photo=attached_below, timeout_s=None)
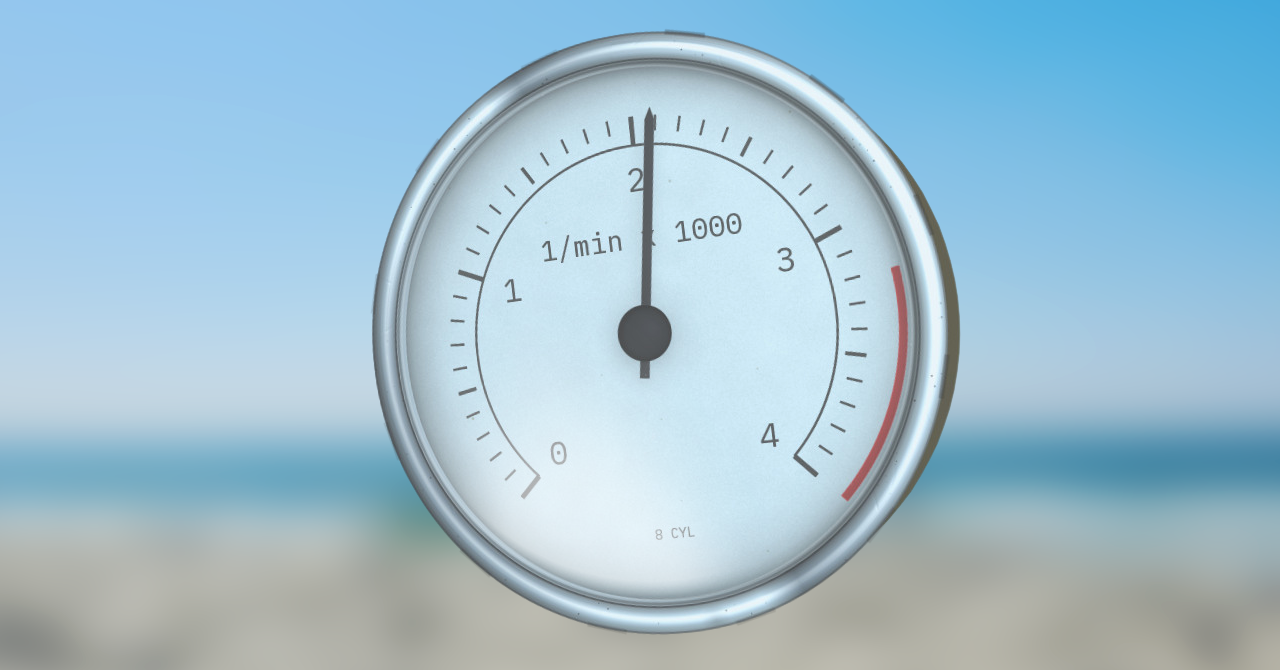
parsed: 2100 rpm
